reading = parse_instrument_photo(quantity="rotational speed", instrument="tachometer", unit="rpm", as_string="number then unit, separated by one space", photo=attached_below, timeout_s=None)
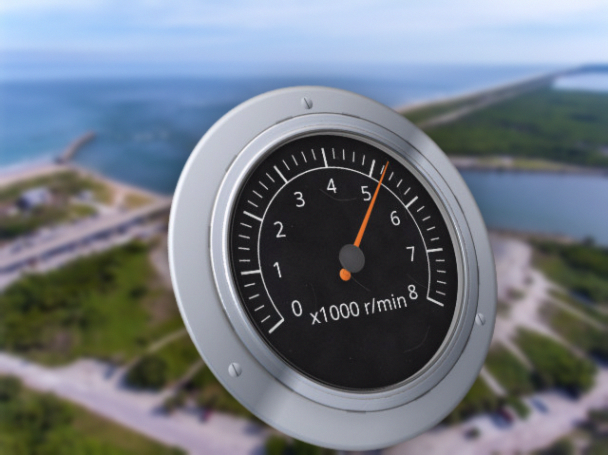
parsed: 5200 rpm
